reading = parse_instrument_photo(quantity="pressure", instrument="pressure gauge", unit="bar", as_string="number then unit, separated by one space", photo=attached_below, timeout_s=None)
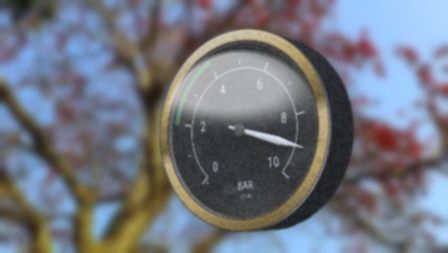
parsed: 9 bar
